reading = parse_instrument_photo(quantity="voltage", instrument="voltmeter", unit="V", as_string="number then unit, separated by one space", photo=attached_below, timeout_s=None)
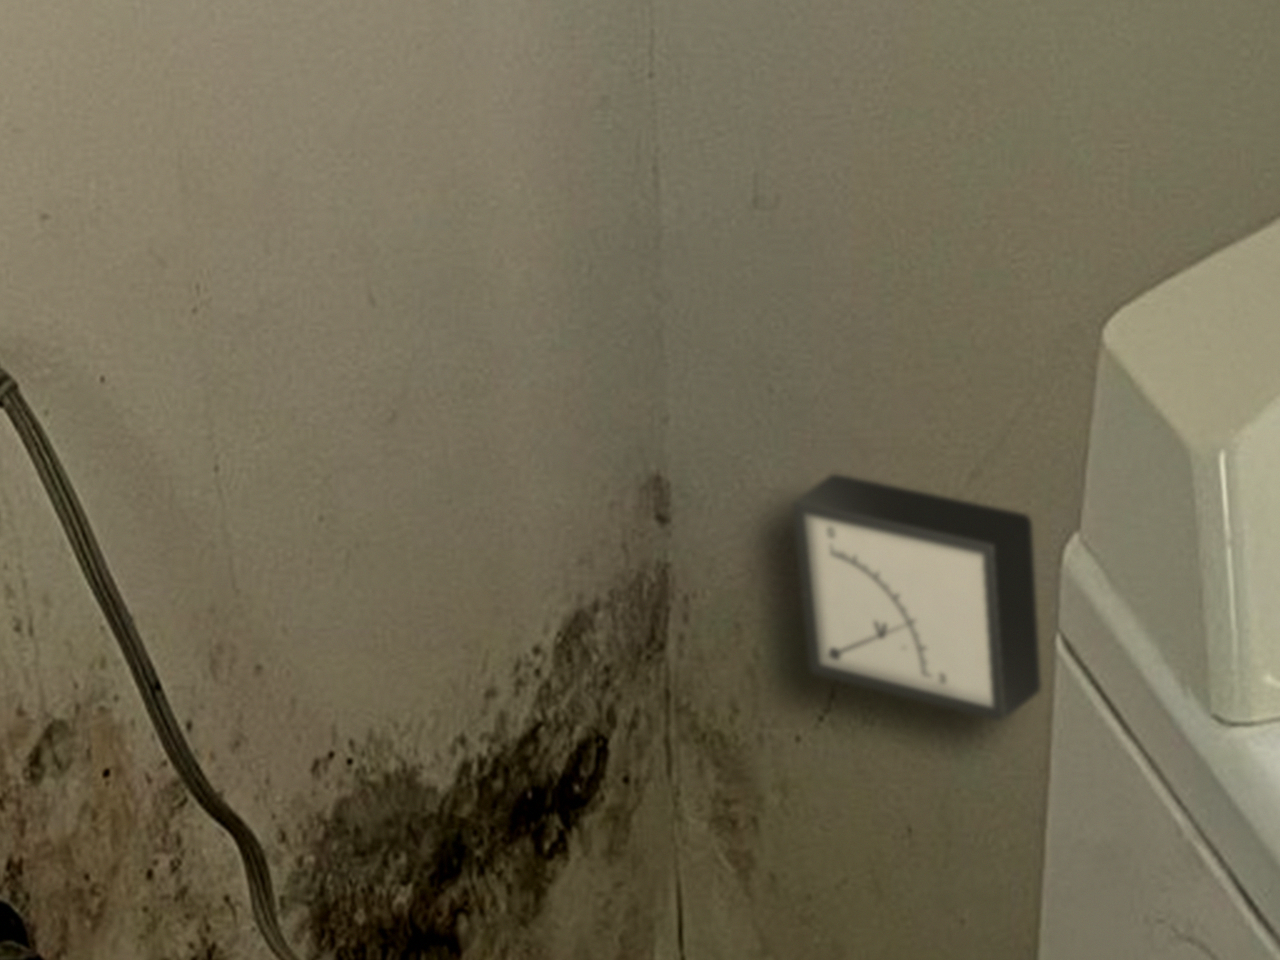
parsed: 2 V
